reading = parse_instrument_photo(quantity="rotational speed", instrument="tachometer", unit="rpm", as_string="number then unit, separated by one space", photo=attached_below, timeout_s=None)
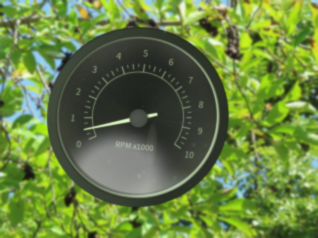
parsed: 500 rpm
